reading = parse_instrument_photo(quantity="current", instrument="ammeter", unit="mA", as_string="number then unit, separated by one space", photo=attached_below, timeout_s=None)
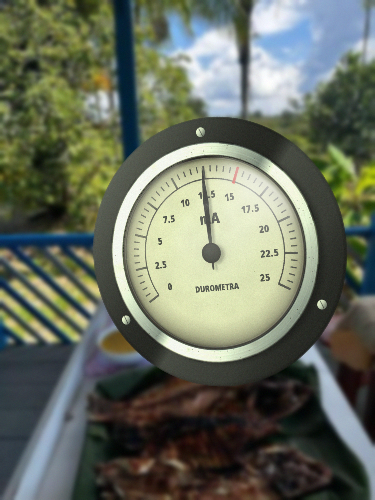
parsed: 12.5 mA
